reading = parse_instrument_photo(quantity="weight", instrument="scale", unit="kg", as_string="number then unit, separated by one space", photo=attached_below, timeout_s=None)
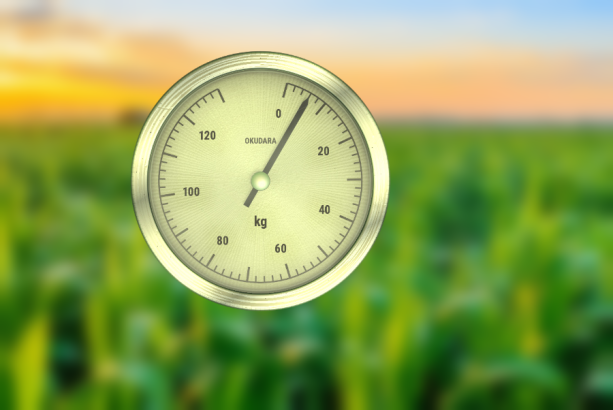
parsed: 6 kg
